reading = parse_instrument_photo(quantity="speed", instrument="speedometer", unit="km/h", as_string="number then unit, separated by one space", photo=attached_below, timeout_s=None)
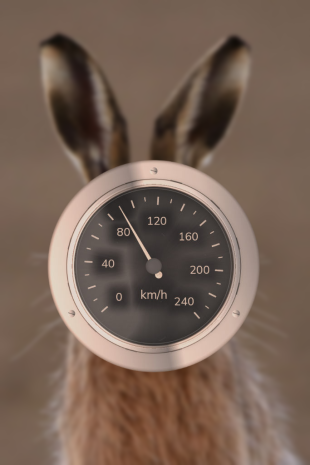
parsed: 90 km/h
